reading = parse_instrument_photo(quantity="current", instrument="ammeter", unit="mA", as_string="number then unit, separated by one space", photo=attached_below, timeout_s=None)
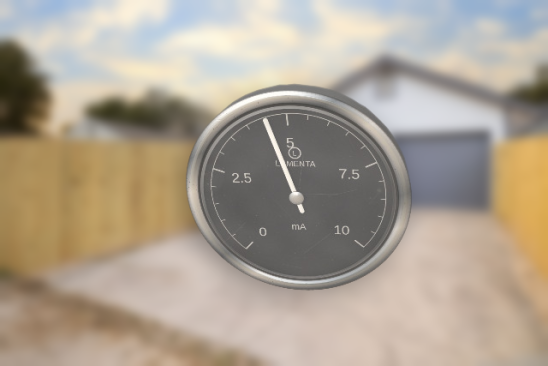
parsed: 4.5 mA
